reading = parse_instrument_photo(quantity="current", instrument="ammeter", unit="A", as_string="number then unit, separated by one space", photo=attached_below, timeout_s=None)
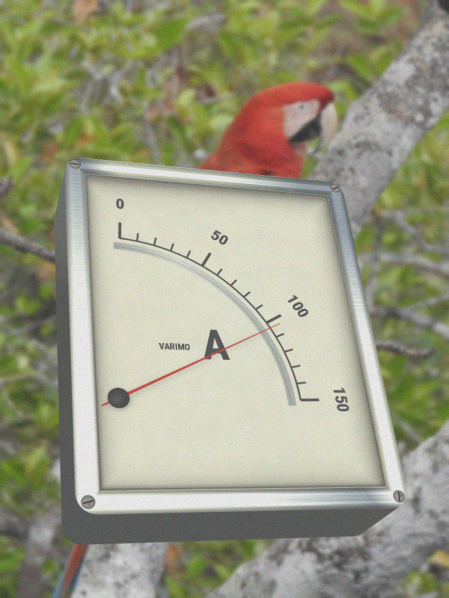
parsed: 105 A
